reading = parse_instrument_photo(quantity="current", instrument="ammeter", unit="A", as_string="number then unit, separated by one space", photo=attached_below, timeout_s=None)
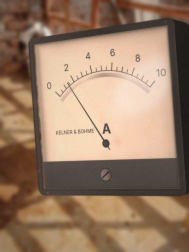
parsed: 1.5 A
